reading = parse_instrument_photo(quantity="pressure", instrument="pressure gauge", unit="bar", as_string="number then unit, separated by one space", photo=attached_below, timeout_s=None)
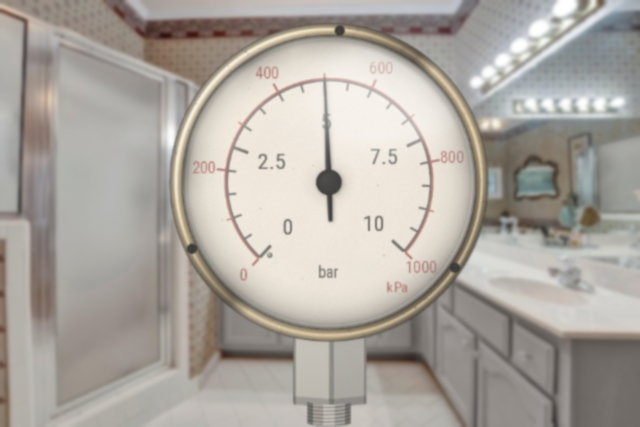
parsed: 5 bar
